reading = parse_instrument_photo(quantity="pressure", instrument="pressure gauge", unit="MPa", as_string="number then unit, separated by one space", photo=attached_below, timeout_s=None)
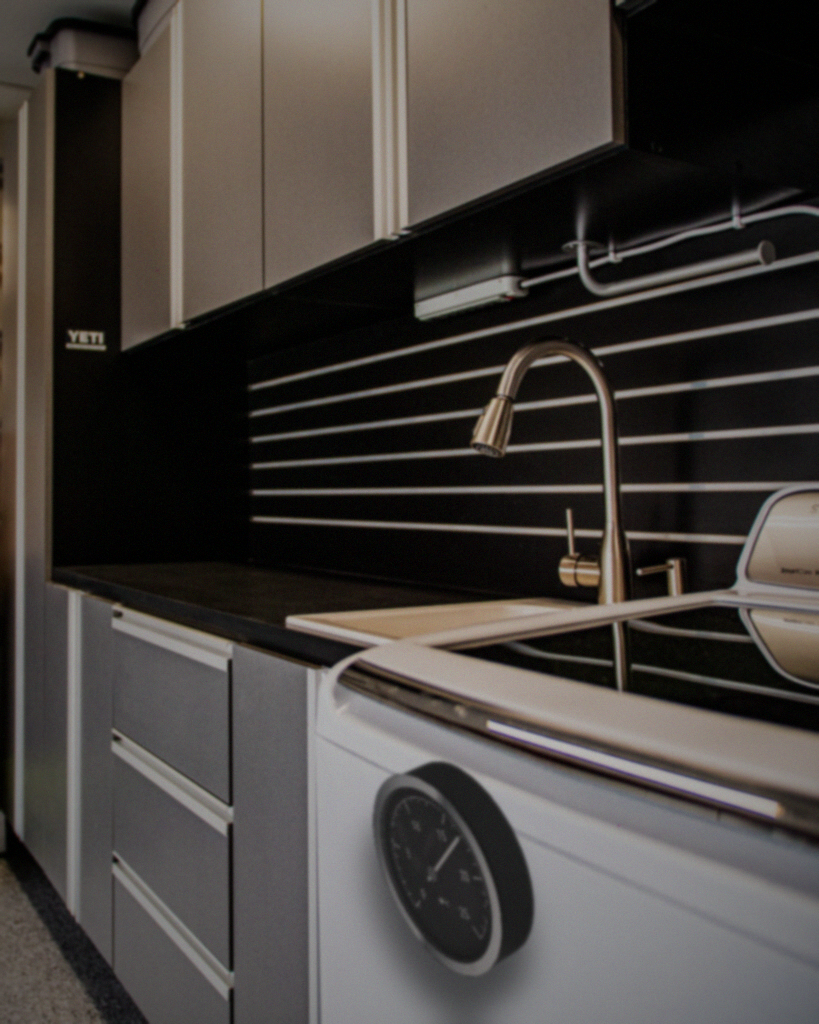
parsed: 17 MPa
